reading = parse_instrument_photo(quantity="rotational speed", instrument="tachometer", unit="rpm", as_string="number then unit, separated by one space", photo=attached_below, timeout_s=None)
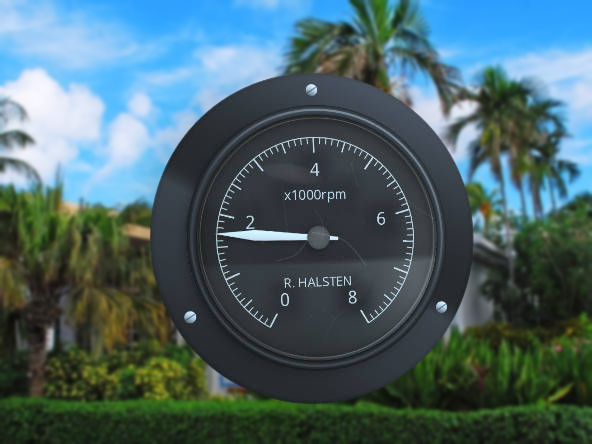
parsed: 1700 rpm
